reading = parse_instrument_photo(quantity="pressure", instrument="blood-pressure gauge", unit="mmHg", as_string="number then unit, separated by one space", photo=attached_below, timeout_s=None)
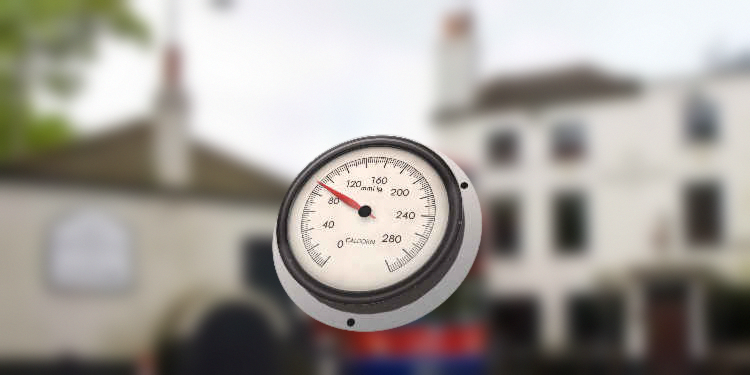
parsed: 90 mmHg
